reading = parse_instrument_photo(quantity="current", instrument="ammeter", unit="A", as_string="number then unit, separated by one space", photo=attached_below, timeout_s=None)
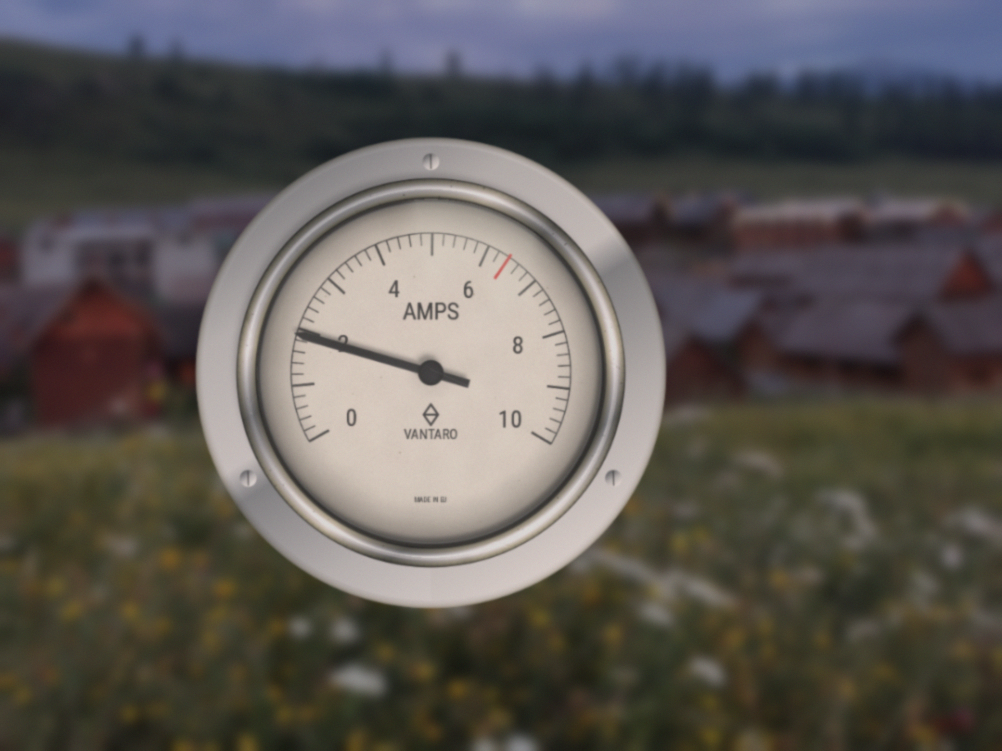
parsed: 1.9 A
